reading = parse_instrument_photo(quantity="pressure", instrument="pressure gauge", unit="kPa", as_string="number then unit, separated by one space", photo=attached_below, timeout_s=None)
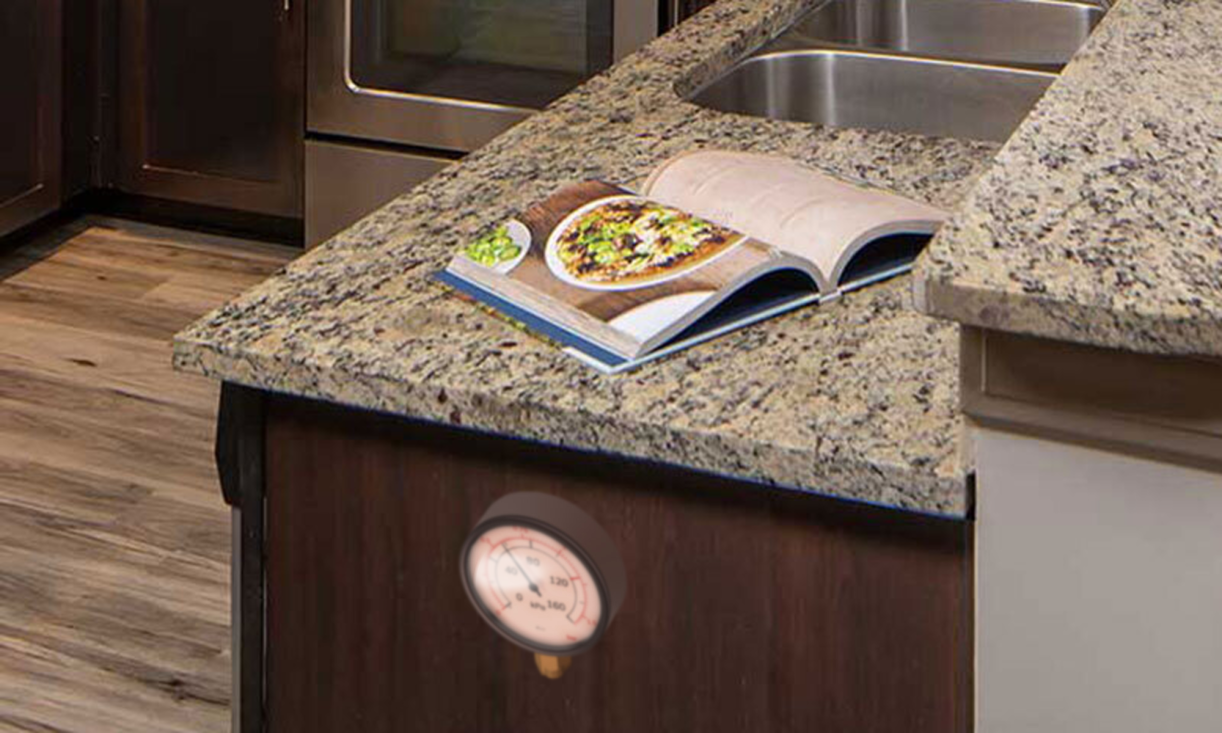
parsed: 60 kPa
